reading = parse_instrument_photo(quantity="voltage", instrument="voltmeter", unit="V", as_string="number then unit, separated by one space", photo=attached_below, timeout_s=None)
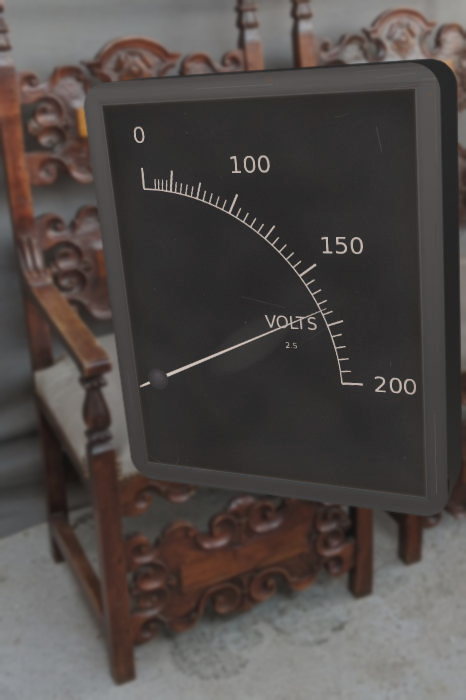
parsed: 167.5 V
